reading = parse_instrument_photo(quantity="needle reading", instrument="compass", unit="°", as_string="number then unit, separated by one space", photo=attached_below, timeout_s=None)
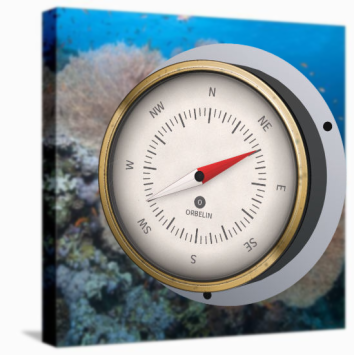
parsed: 60 °
